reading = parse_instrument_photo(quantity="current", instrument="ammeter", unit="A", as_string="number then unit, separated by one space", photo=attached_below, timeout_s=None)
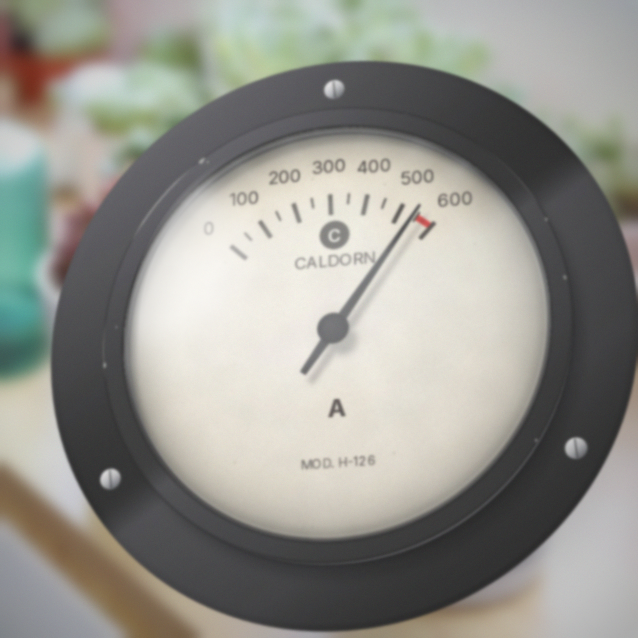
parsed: 550 A
